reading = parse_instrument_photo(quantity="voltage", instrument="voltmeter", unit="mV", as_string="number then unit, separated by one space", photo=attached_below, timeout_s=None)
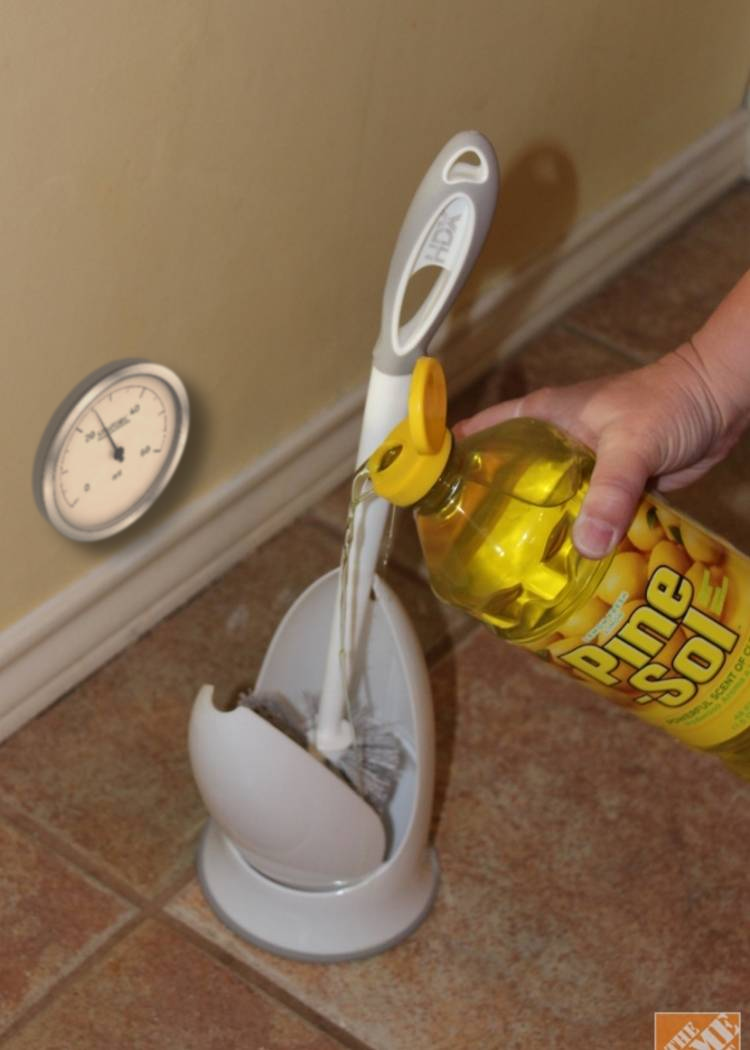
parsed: 25 mV
